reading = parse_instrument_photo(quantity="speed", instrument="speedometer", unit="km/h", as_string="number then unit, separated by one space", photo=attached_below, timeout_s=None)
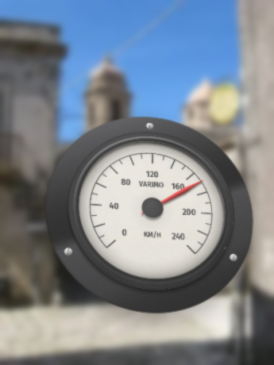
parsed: 170 km/h
